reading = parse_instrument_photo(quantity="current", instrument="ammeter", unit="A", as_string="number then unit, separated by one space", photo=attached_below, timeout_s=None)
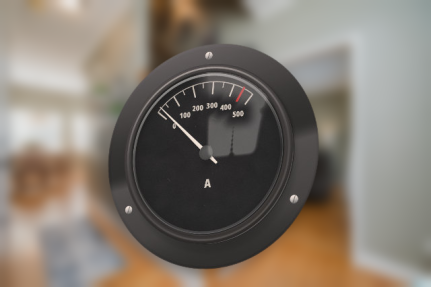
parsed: 25 A
